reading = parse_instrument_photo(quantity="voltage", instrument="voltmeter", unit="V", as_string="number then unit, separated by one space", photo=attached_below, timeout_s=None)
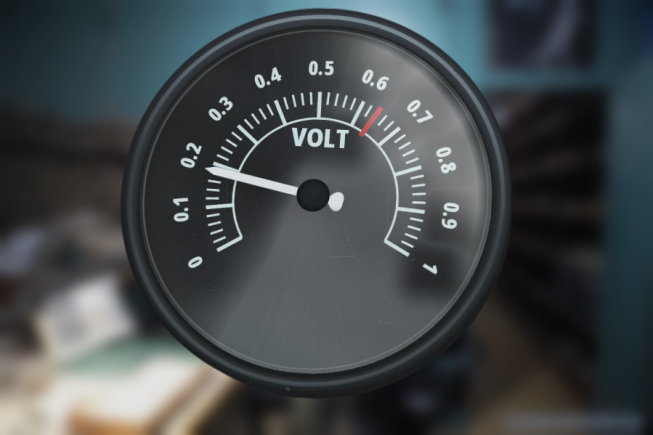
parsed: 0.18 V
